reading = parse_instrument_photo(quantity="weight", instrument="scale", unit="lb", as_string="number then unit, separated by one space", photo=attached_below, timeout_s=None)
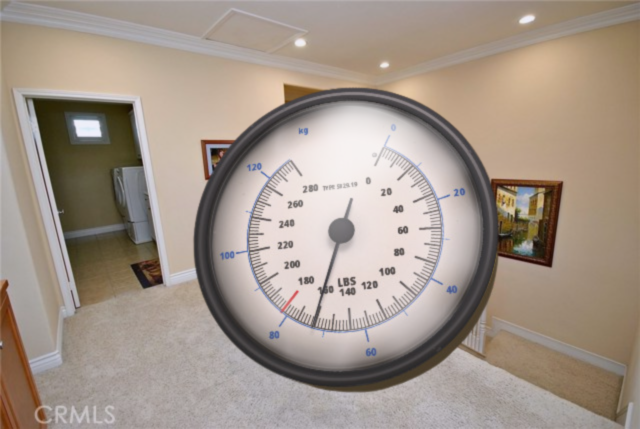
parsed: 160 lb
